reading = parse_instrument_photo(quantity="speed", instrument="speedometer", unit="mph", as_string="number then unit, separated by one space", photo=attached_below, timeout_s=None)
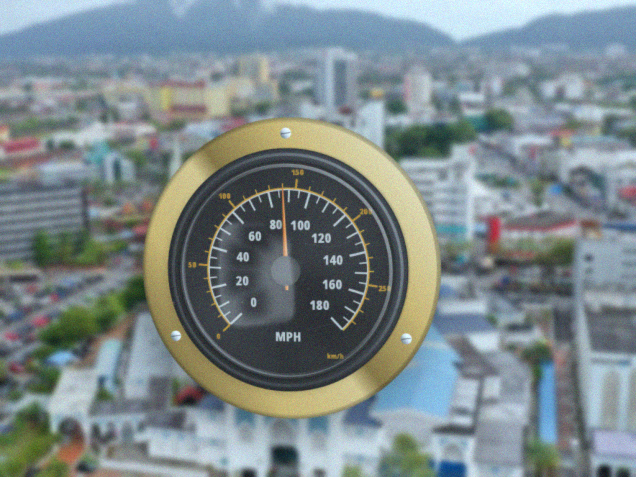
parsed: 87.5 mph
